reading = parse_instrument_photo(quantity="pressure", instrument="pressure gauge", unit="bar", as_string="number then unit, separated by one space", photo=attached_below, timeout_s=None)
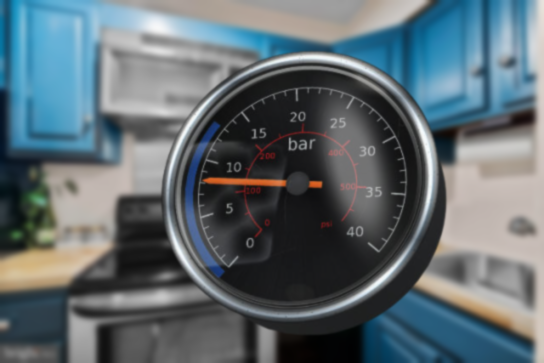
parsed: 8 bar
